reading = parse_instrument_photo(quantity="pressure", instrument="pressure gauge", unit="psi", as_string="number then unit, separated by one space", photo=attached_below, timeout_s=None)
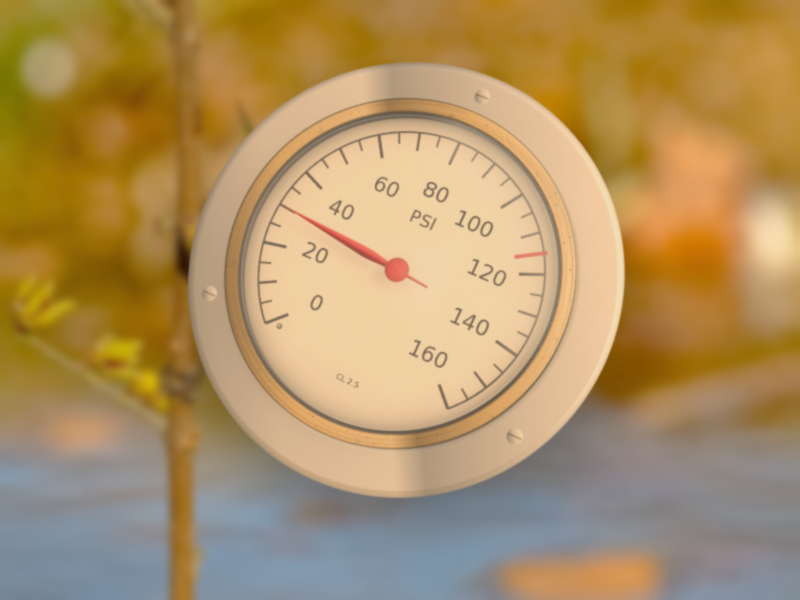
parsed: 30 psi
